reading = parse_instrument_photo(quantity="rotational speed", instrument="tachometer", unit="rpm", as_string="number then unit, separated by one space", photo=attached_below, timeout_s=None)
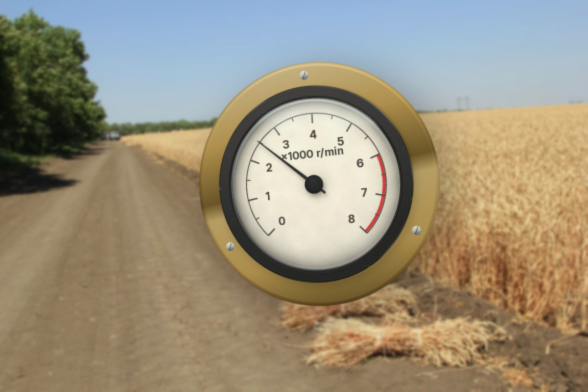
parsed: 2500 rpm
